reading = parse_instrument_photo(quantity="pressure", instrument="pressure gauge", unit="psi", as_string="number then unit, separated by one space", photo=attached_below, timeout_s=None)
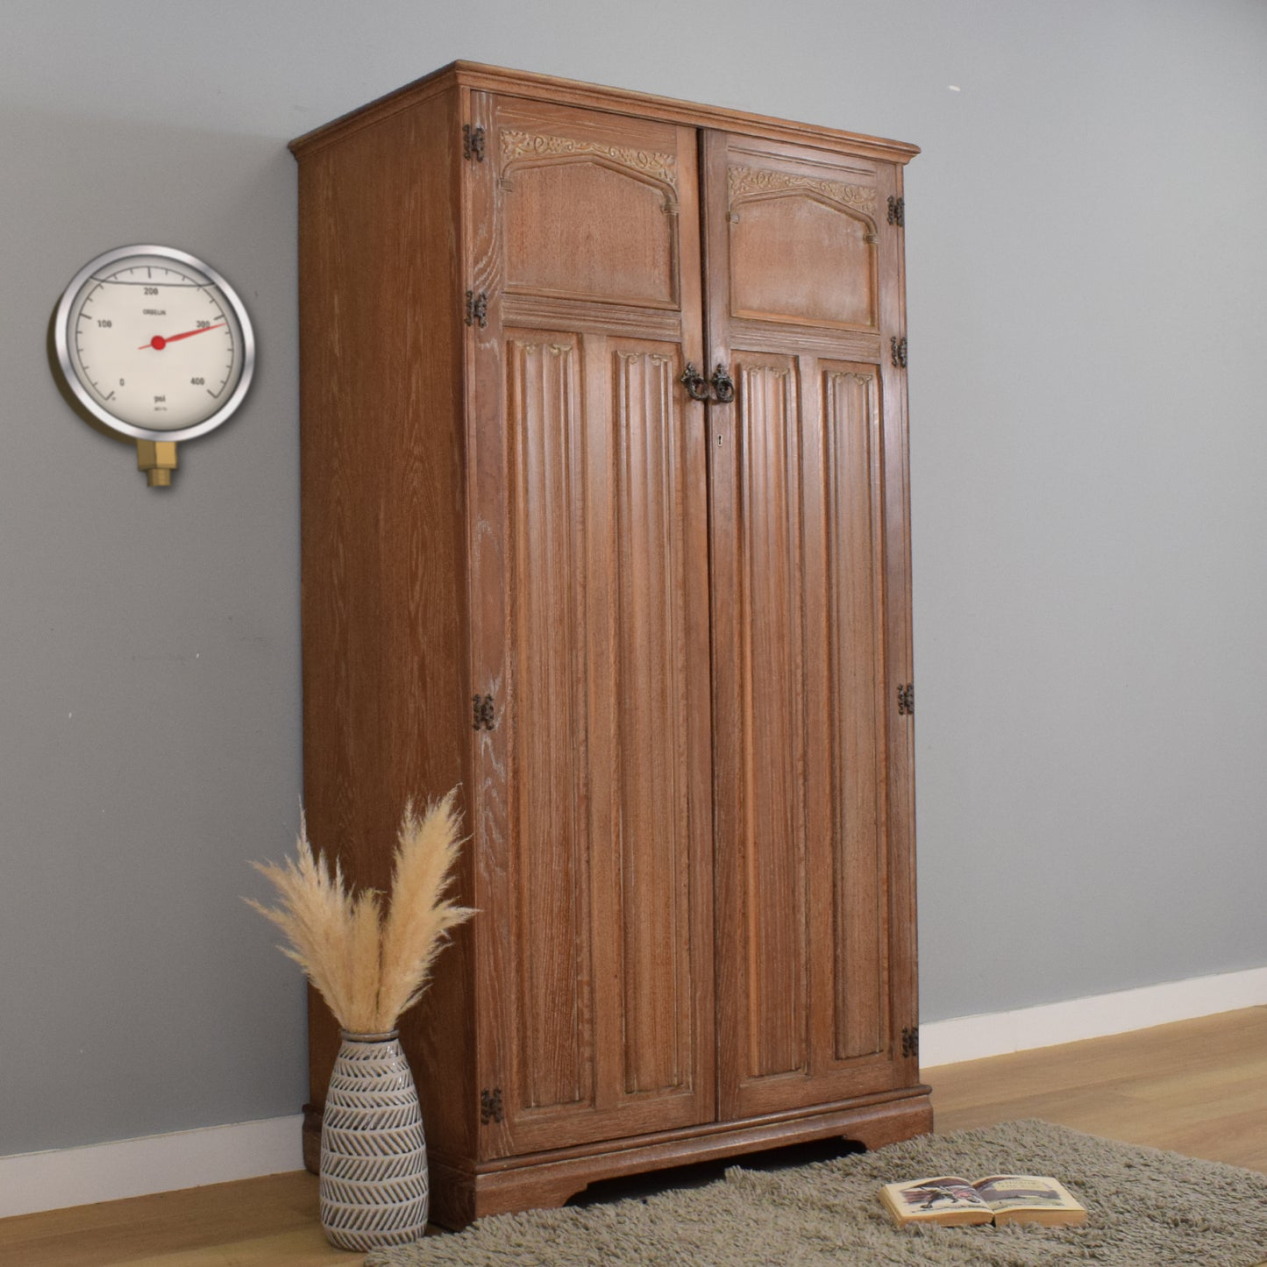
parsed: 310 psi
